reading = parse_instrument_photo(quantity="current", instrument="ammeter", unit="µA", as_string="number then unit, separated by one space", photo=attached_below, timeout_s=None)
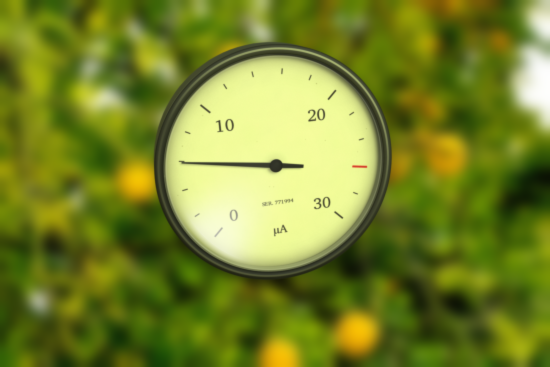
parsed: 6 µA
